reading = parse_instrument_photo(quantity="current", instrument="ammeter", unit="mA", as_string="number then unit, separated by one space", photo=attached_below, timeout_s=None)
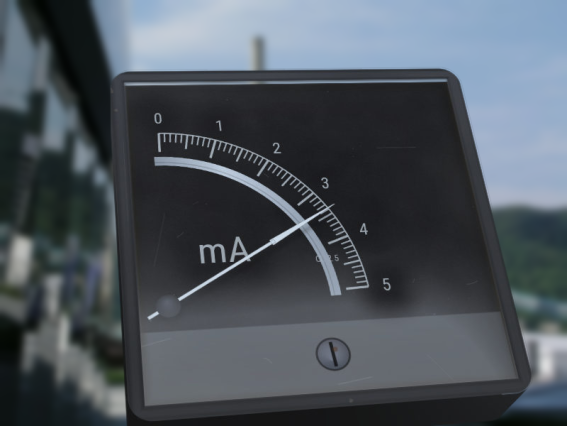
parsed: 3.4 mA
